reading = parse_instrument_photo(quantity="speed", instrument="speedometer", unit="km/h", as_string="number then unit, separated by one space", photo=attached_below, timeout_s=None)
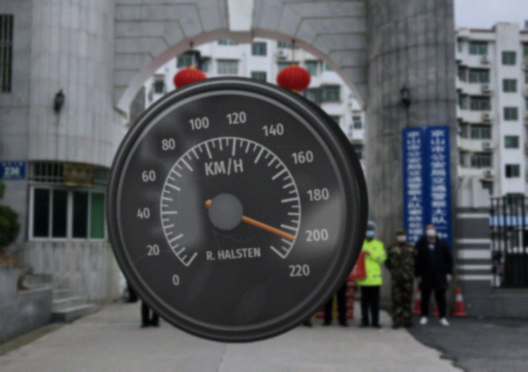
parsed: 205 km/h
